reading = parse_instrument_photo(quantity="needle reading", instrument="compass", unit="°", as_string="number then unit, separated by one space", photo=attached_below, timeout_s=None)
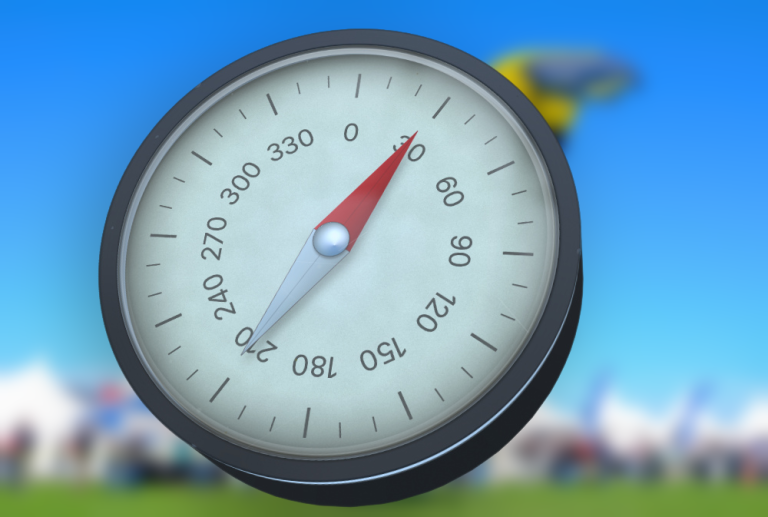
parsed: 30 °
